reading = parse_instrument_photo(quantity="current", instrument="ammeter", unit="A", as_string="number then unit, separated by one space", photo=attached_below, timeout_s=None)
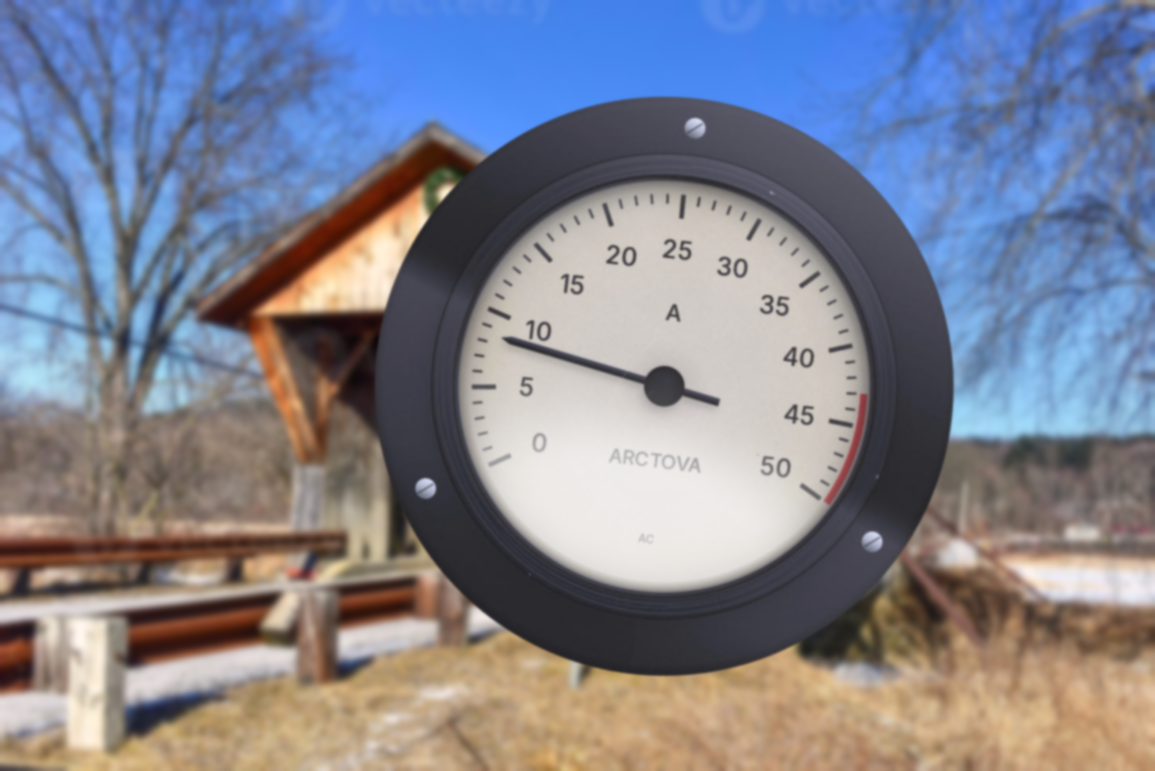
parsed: 8.5 A
